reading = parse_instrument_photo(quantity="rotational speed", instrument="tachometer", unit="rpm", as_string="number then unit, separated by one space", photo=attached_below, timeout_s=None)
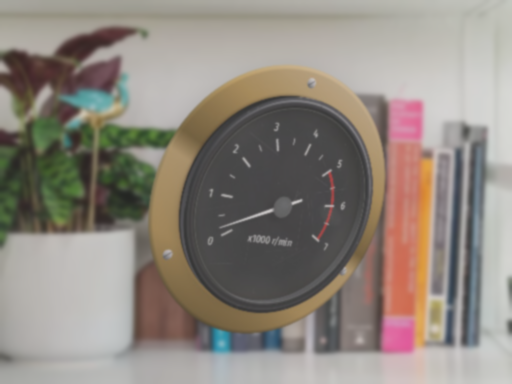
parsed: 250 rpm
